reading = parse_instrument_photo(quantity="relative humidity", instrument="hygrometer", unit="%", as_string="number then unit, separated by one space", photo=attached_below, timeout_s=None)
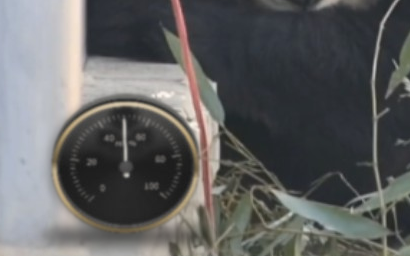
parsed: 50 %
